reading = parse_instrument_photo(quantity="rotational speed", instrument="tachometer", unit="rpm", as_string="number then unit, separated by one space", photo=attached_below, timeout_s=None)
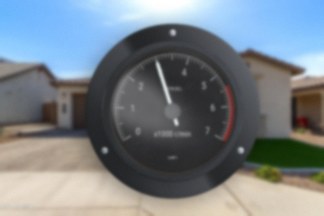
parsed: 3000 rpm
